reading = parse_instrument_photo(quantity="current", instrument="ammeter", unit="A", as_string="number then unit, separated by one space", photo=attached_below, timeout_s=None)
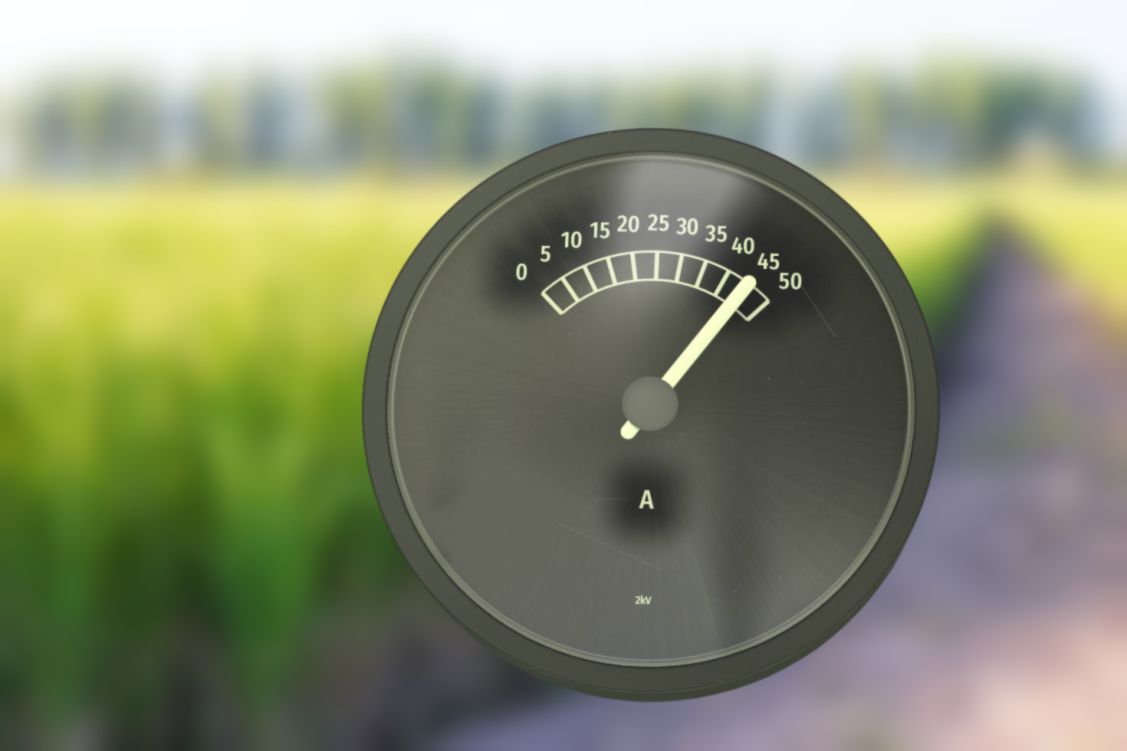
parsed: 45 A
